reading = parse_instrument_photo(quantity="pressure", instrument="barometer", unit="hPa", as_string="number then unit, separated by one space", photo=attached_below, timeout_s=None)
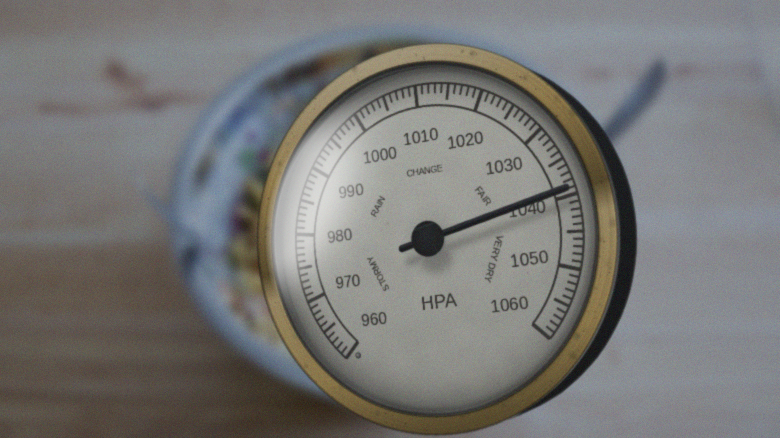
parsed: 1039 hPa
